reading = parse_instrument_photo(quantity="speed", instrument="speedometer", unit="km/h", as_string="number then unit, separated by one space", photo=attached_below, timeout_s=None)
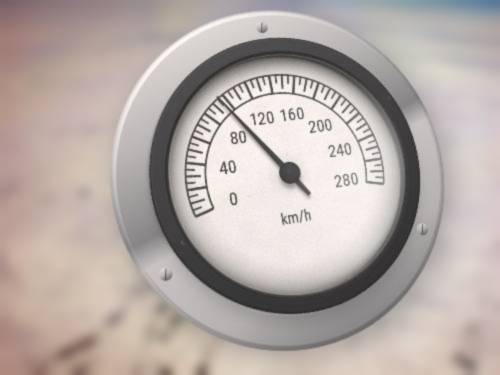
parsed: 95 km/h
